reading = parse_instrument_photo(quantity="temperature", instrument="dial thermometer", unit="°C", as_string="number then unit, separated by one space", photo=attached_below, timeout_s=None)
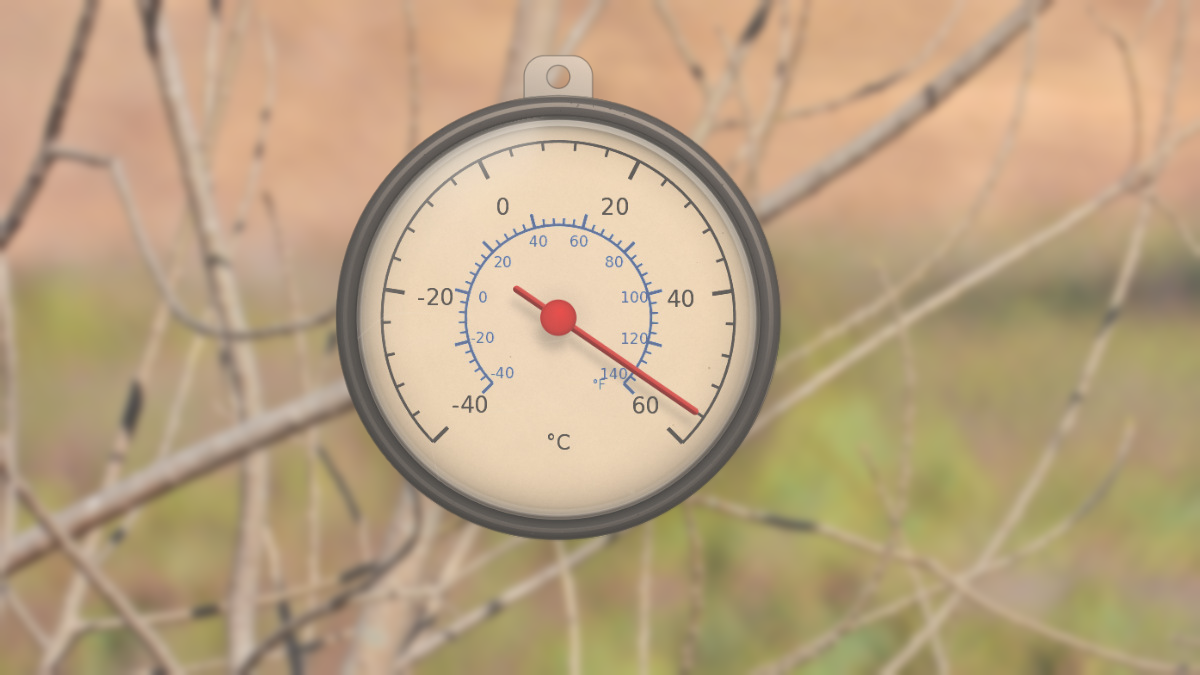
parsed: 56 °C
